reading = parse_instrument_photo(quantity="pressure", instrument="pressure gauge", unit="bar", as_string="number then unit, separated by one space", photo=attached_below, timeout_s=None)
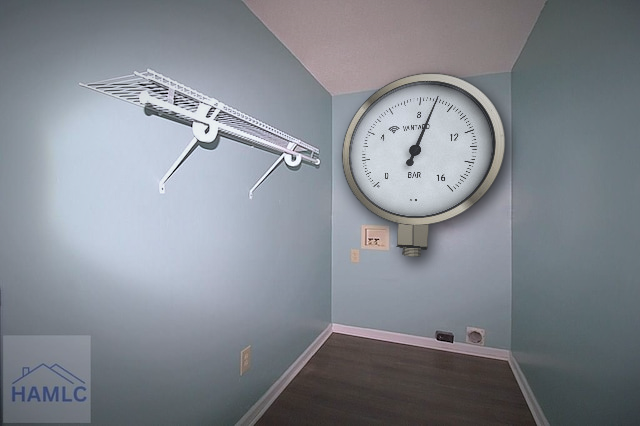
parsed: 9 bar
